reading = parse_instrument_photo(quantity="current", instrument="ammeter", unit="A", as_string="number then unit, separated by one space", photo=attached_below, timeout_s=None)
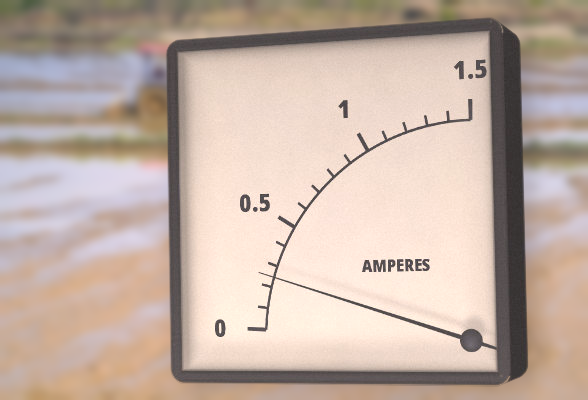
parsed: 0.25 A
